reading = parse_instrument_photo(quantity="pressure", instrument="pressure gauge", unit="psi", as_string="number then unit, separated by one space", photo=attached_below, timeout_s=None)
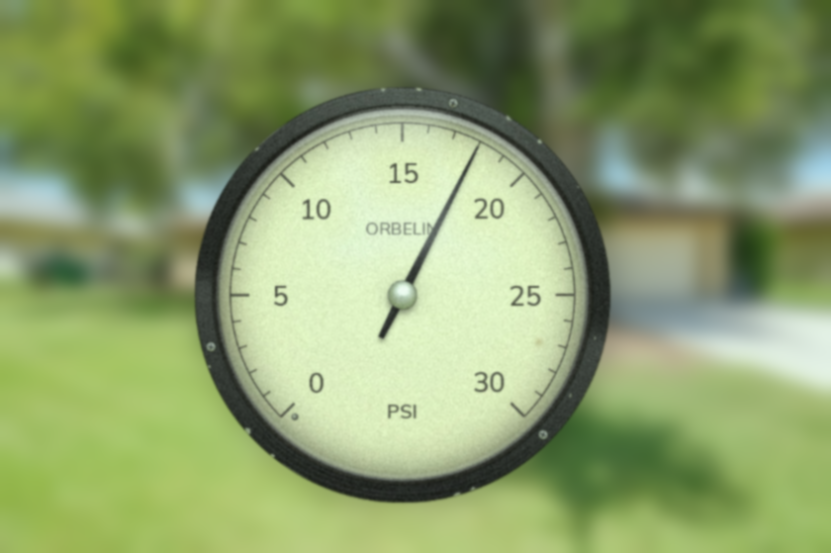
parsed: 18 psi
